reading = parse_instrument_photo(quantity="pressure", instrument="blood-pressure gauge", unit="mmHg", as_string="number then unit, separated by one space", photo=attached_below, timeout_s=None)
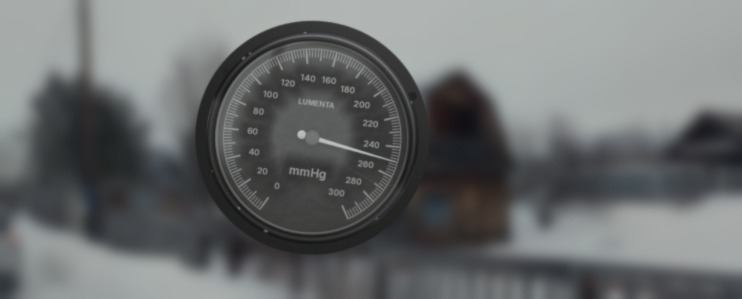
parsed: 250 mmHg
